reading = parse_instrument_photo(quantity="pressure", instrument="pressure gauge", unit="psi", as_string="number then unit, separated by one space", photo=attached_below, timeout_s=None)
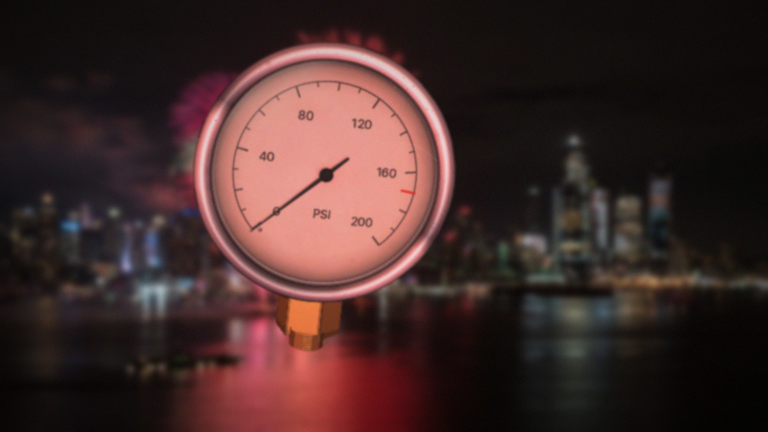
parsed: 0 psi
